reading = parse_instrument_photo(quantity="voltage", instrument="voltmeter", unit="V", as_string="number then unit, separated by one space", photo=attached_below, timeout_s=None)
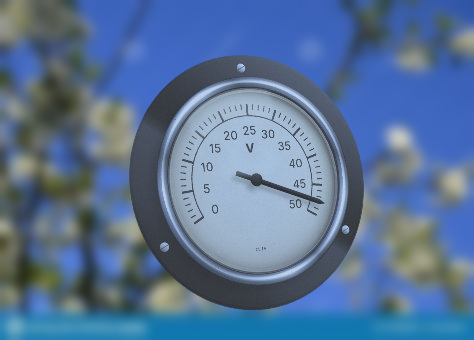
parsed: 48 V
